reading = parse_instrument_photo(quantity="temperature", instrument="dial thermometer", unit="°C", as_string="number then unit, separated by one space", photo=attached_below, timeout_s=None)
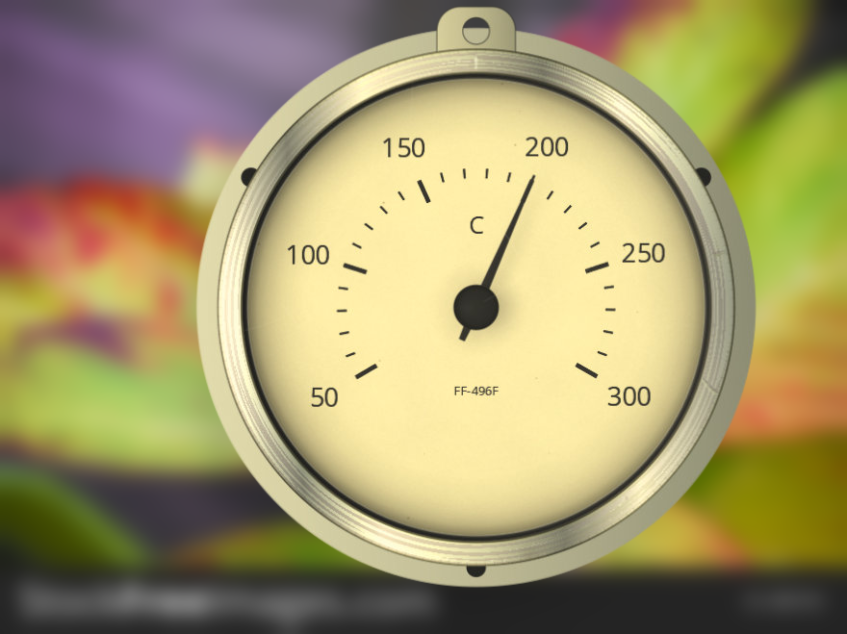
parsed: 200 °C
